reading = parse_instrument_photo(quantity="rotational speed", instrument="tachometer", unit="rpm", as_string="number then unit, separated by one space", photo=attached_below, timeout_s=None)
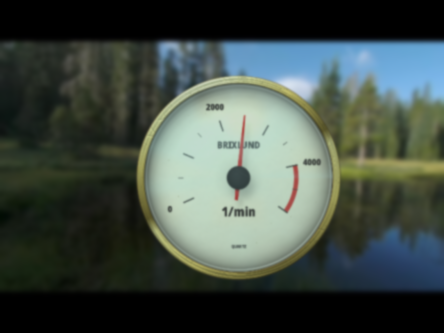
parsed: 2500 rpm
